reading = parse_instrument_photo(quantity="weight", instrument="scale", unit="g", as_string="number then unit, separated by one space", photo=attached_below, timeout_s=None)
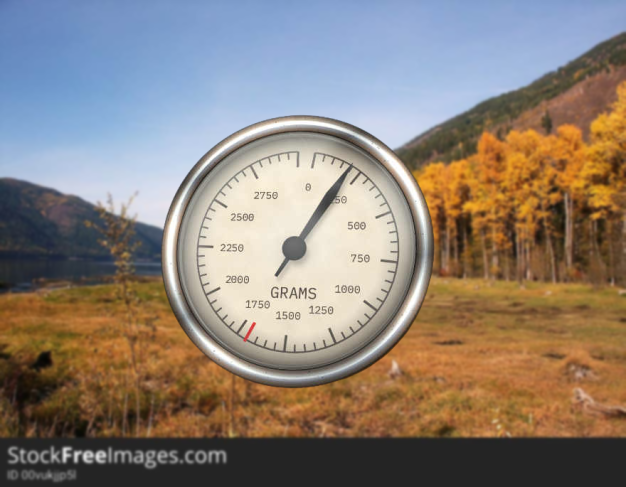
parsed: 200 g
